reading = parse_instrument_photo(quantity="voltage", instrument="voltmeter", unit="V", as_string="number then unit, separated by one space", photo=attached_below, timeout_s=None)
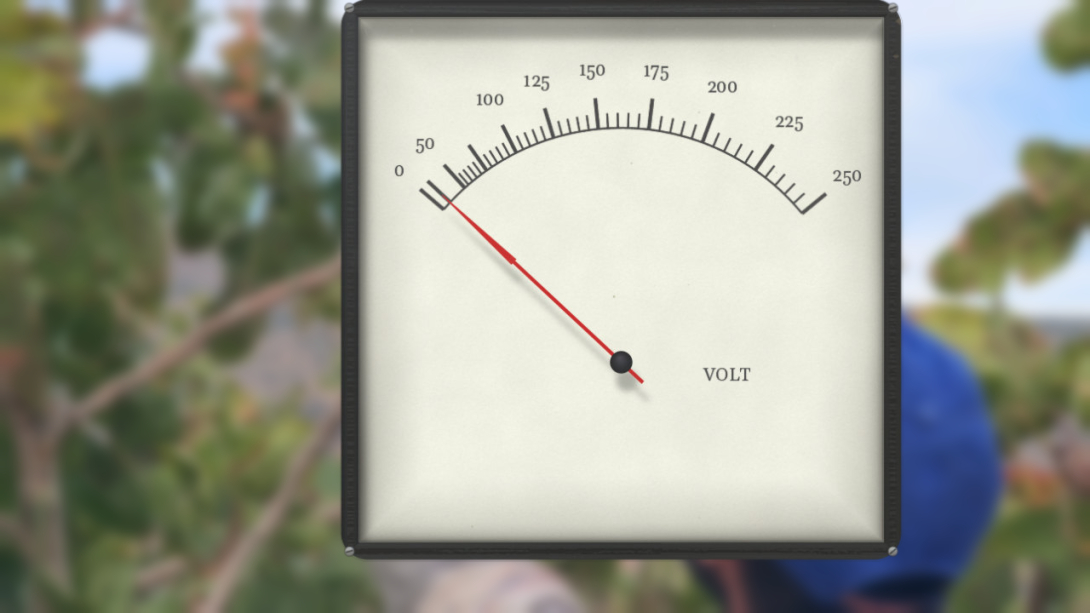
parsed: 25 V
